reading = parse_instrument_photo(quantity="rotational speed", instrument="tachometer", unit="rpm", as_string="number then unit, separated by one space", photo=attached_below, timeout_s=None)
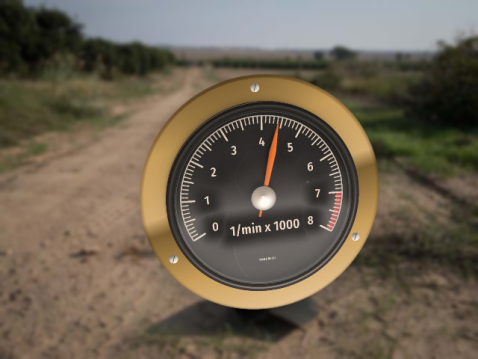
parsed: 4400 rpm
